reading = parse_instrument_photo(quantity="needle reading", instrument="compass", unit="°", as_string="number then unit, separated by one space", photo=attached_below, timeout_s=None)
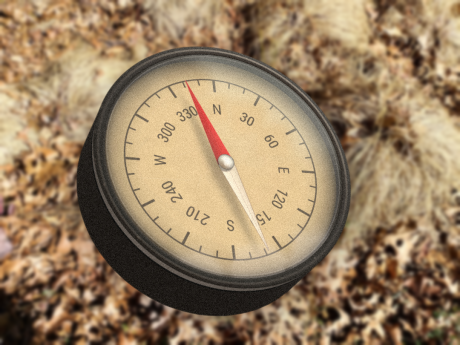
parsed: 340 °
